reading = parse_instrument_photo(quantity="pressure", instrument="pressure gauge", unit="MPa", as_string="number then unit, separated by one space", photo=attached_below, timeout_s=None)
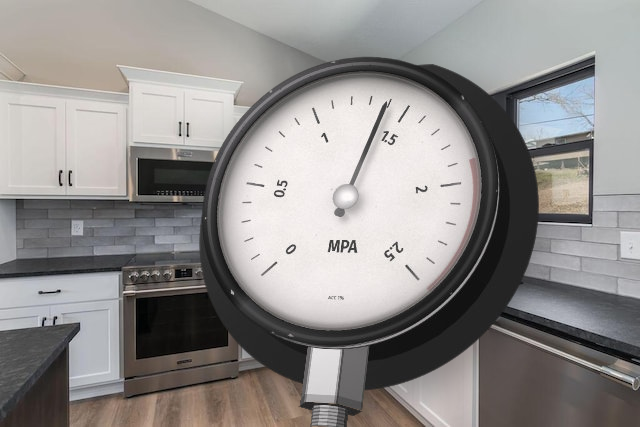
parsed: 1.4 MPa
